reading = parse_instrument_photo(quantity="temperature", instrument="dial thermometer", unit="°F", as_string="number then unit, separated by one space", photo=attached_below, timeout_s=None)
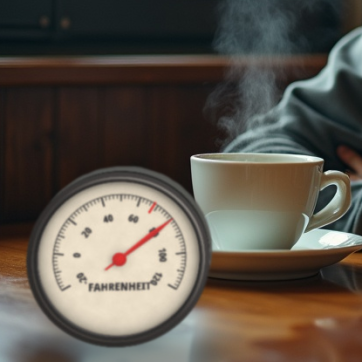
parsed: 80 °F
